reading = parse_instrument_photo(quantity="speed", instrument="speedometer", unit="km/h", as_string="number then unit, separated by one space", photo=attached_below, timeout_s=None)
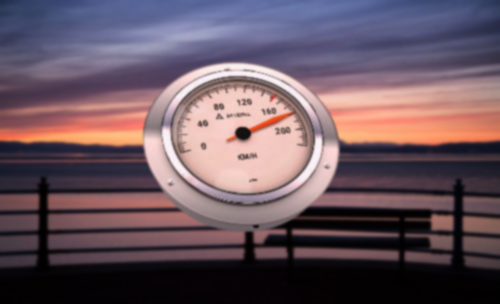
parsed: 180 km/h
